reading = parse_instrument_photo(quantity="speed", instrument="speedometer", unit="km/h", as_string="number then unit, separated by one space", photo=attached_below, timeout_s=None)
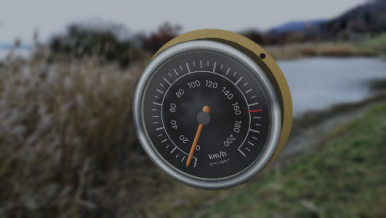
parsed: 5 km/h
